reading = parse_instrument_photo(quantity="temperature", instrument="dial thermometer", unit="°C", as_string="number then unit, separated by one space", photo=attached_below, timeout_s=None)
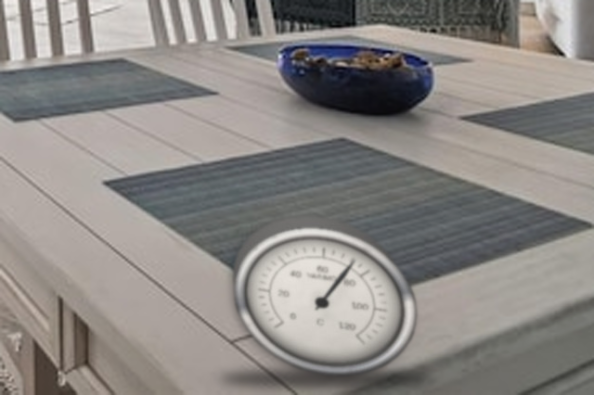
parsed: 72 °C
